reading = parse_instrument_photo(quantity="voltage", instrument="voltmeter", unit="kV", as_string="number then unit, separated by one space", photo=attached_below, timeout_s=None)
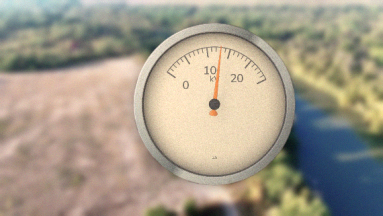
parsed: 13 kV
